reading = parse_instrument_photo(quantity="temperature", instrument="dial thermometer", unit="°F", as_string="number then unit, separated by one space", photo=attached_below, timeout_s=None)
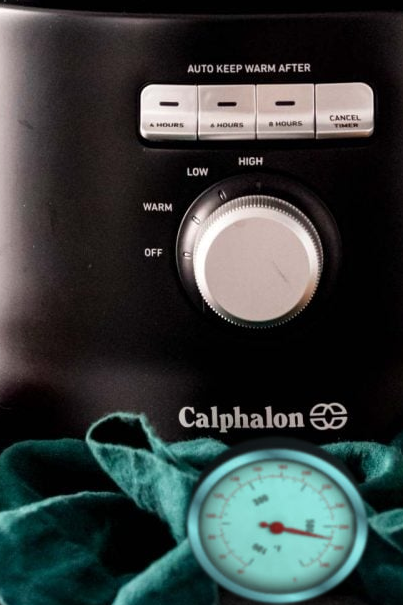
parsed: 520 °F
